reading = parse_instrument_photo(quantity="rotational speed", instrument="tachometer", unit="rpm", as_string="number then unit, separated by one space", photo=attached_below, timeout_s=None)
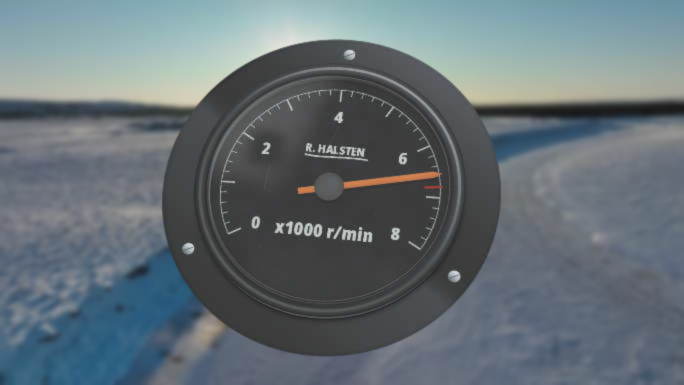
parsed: 6600 rpm
